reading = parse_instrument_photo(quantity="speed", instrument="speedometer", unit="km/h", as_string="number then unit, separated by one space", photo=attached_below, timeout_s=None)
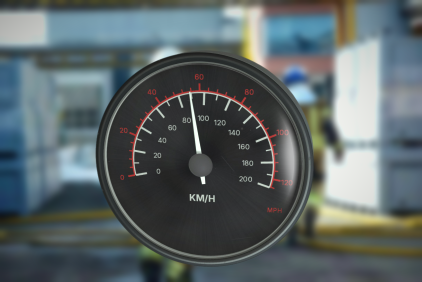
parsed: 90 km/h
